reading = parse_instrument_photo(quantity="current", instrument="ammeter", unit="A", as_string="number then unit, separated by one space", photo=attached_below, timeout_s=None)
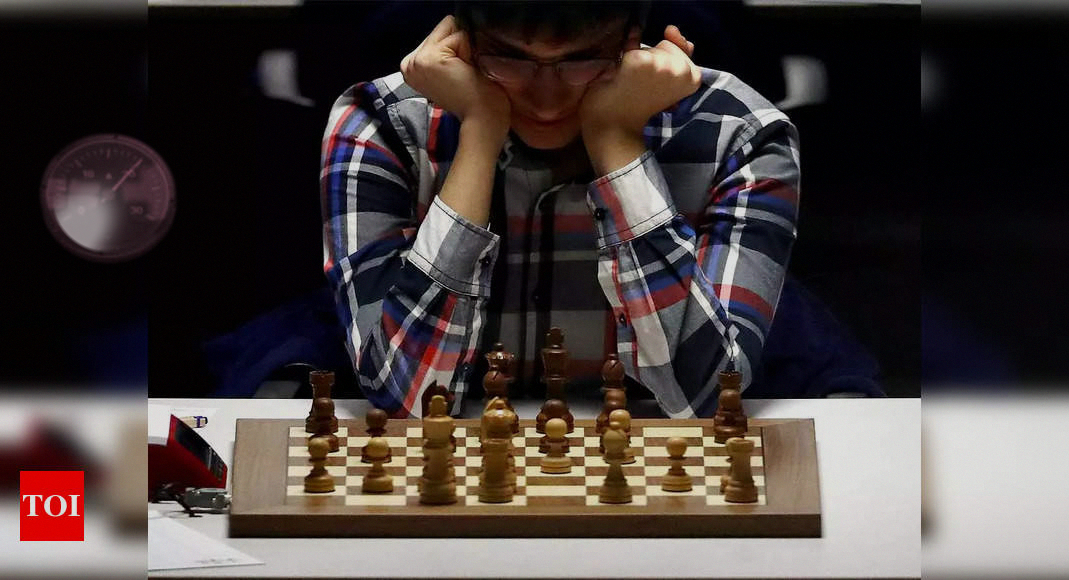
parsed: 20 A
